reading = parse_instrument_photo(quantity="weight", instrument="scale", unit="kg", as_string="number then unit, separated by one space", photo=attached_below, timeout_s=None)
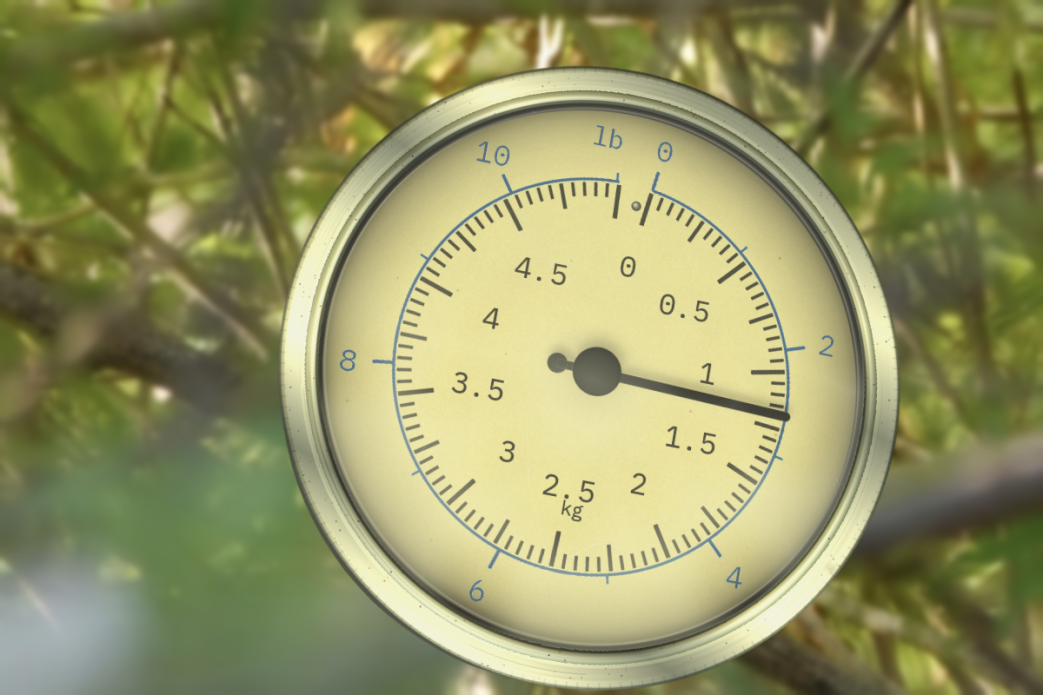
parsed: 1.2 kg
